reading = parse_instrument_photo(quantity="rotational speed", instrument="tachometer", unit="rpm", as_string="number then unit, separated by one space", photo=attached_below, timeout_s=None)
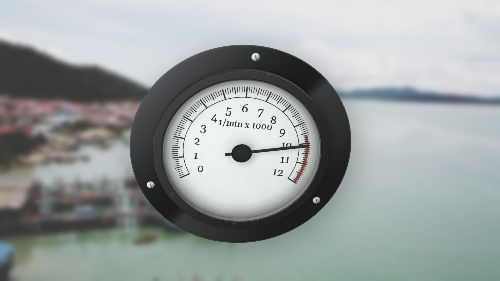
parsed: 10000 rpm
